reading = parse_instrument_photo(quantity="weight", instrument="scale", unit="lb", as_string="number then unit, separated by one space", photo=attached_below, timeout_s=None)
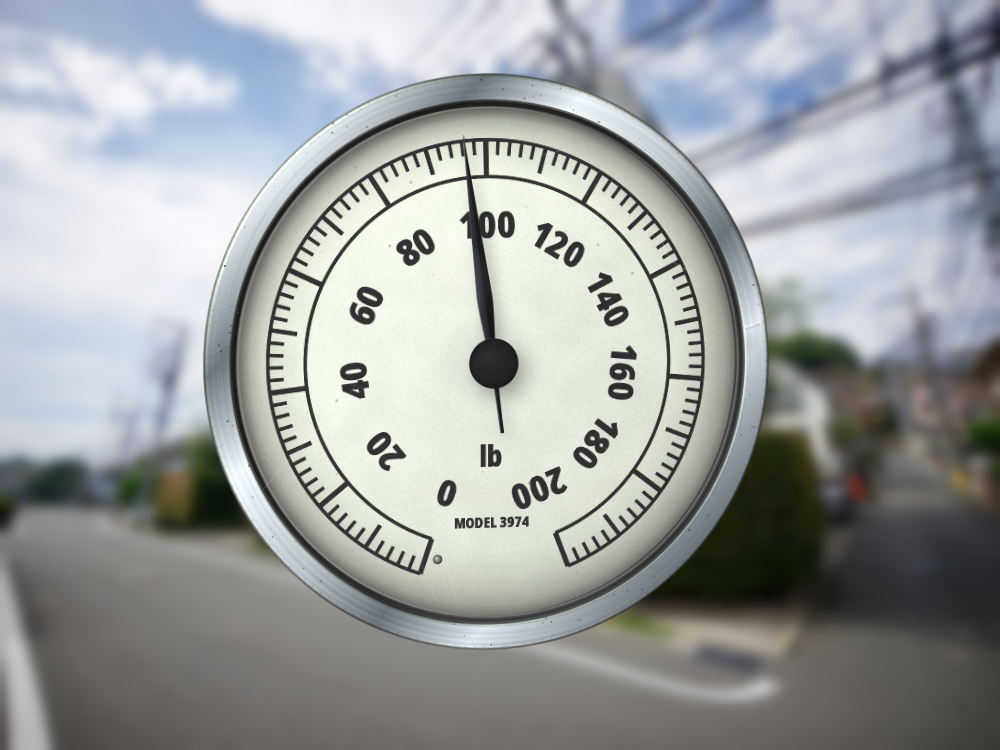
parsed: 96 lb
